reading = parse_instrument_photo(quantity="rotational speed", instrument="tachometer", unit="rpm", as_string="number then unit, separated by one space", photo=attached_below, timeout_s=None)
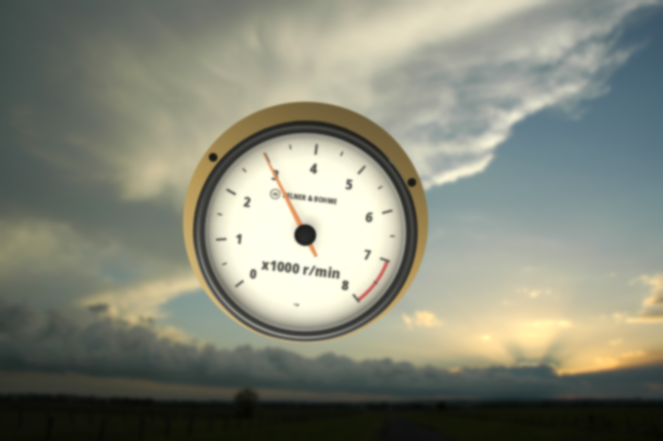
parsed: 3000 rpm
